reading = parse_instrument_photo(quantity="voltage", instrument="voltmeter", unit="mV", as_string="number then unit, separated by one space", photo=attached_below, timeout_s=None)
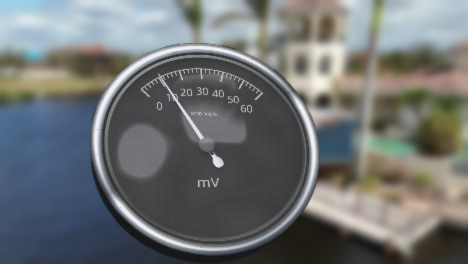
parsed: 10 mV
